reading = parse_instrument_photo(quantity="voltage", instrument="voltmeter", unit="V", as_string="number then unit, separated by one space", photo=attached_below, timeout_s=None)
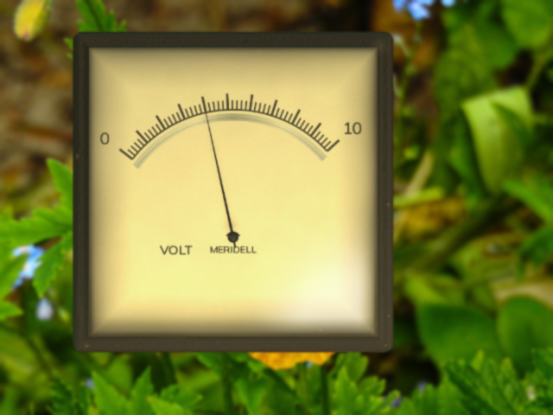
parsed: 4 V
